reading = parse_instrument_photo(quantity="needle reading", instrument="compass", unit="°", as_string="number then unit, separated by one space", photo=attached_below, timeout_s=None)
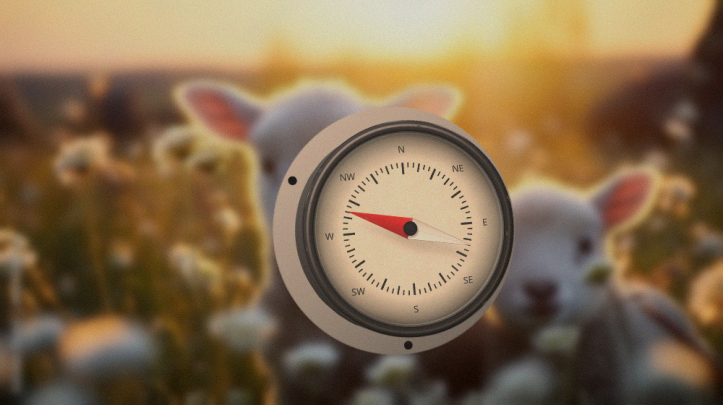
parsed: 290 °
